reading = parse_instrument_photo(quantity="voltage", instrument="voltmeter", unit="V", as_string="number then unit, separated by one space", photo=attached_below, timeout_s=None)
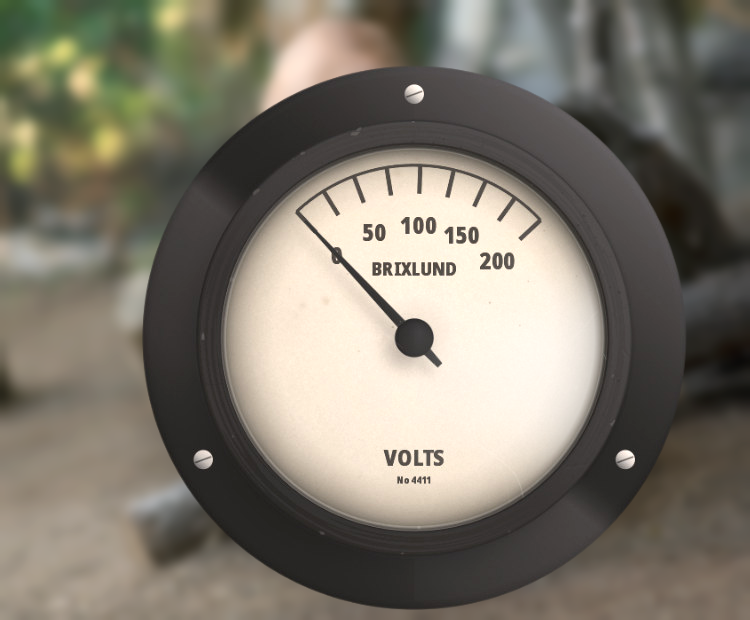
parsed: 0 V
